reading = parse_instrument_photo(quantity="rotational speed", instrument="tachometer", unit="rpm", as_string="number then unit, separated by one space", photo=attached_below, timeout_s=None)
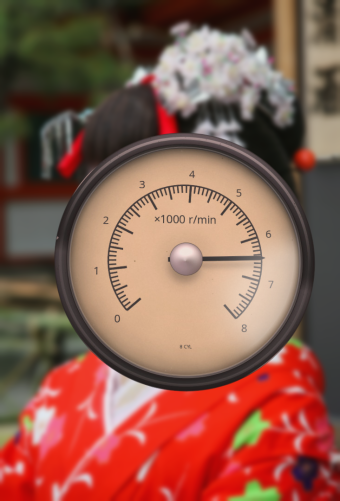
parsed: 6500 rpm
